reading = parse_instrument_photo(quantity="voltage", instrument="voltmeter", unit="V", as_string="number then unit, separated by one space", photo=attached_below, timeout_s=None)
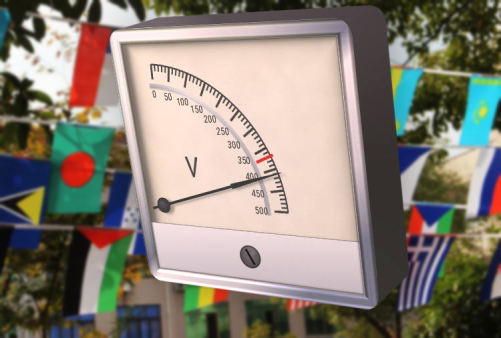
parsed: 410 V
